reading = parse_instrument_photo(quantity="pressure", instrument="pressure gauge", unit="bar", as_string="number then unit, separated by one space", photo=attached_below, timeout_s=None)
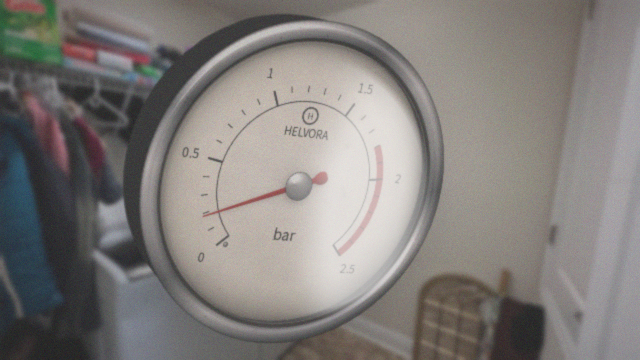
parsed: 0.2 bar
